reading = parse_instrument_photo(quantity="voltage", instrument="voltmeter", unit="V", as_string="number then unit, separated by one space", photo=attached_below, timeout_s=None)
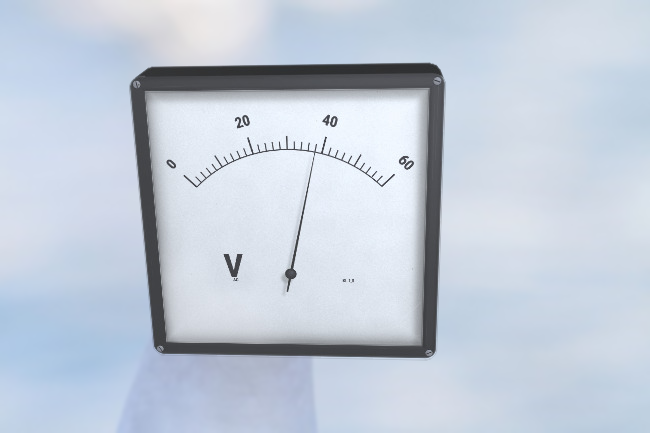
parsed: 38 V
